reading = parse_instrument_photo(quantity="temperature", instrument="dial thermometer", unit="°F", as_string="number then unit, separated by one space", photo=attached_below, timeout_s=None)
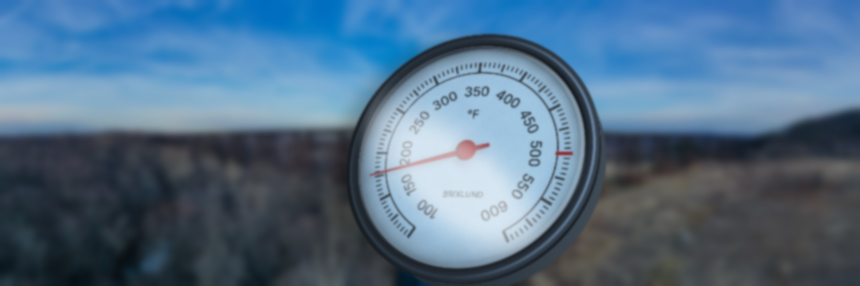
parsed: 175 °F
